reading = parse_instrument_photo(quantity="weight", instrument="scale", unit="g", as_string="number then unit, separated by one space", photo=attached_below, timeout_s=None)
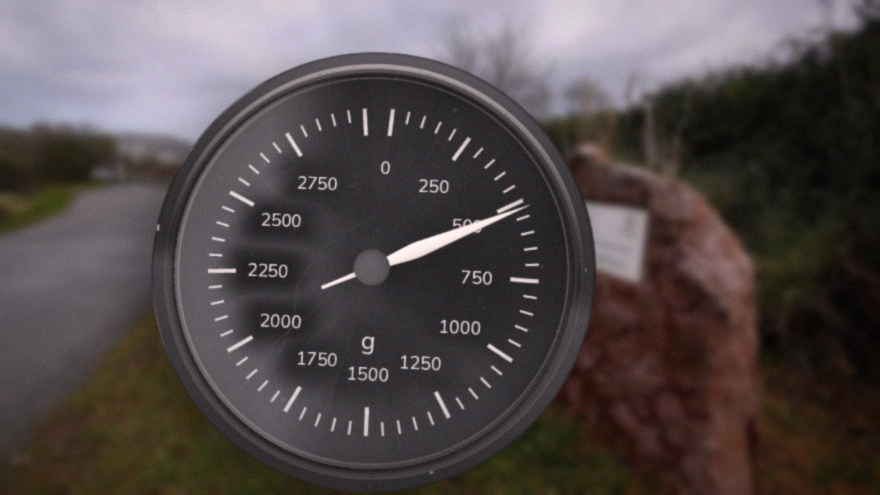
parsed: 525 g
